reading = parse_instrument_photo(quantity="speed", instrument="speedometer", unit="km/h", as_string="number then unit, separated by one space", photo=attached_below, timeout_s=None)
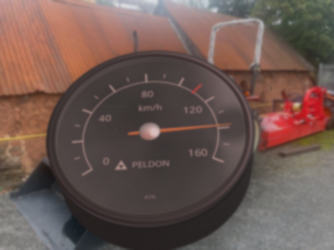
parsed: 140 km/h
